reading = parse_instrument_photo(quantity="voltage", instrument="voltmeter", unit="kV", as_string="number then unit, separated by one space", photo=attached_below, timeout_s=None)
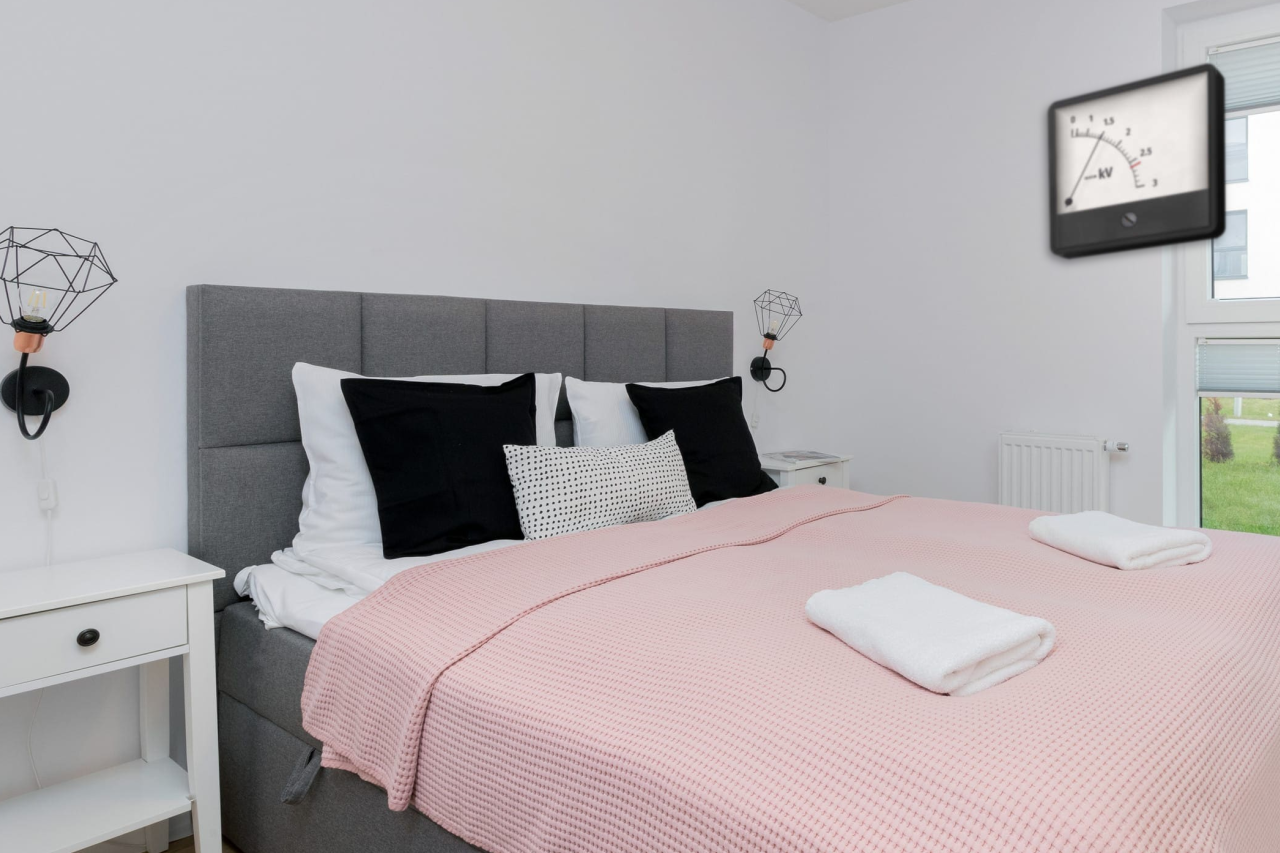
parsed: 1.5 kV
